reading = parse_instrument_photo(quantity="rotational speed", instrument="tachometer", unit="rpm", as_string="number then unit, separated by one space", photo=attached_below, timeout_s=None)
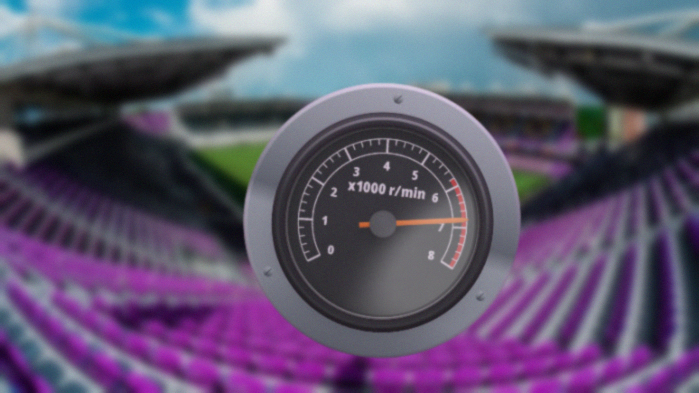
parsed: 6800 rpm
